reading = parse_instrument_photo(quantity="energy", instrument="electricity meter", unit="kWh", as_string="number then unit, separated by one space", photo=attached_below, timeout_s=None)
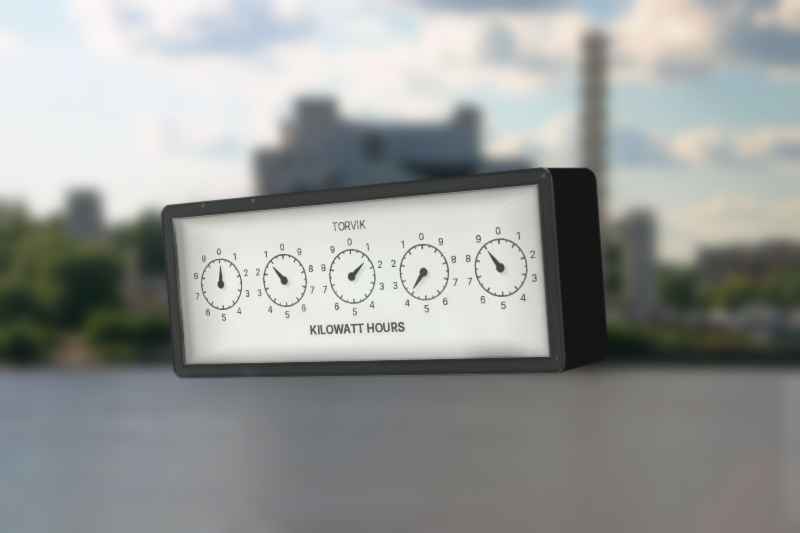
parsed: 1139 kWh
